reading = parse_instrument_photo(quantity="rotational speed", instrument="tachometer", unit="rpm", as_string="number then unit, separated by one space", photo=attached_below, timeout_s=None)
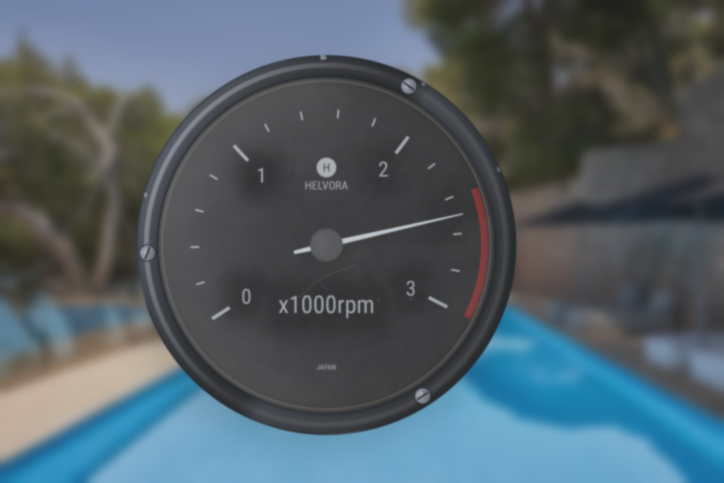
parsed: 2500 rpm
